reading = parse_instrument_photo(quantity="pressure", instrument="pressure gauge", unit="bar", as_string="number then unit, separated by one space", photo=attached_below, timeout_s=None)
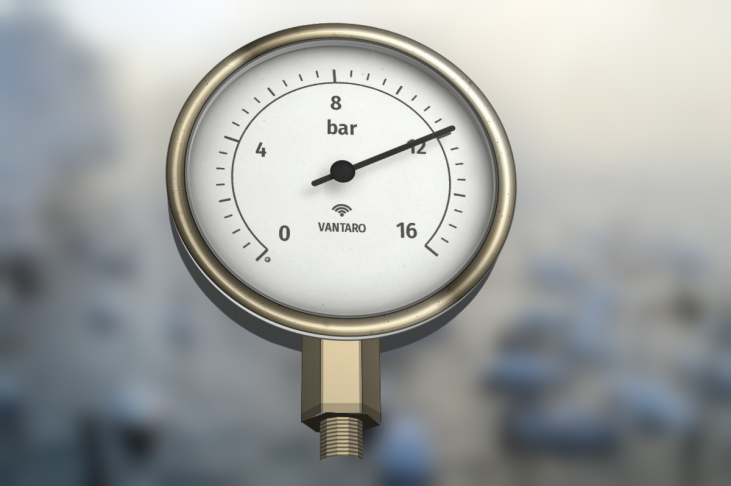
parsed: 12 bar
